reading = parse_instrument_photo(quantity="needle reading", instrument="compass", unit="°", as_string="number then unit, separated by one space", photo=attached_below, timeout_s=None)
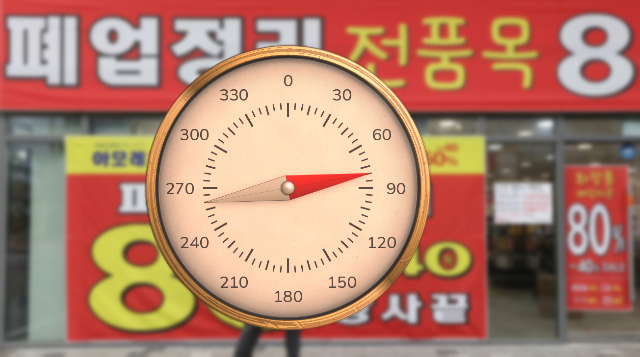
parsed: 80 °
